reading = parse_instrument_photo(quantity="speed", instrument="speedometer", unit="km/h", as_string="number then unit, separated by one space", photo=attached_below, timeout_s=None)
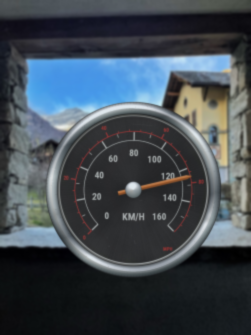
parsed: 125 km/h
